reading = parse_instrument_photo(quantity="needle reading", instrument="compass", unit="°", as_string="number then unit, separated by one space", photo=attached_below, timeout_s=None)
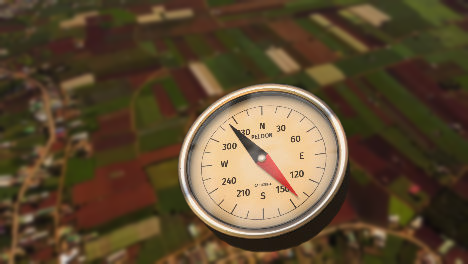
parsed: 142.5 °
